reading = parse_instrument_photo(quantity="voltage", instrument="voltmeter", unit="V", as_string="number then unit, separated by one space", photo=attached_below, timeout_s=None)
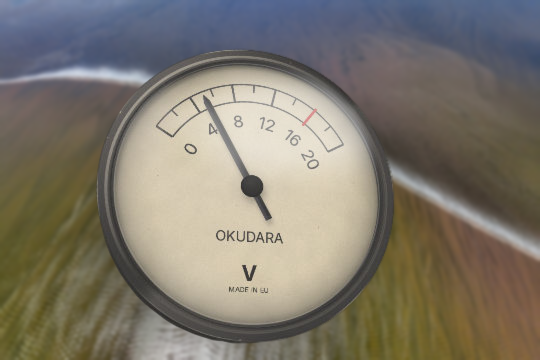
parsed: 5 V
